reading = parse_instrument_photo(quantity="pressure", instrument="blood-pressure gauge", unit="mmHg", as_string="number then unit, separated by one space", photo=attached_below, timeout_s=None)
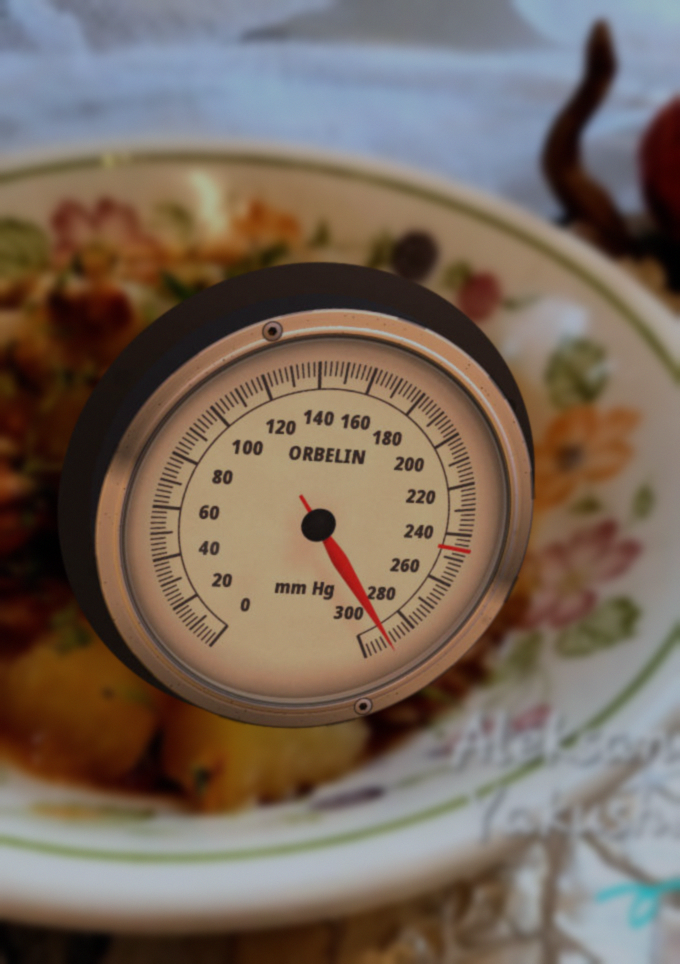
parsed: 290 mmHg
